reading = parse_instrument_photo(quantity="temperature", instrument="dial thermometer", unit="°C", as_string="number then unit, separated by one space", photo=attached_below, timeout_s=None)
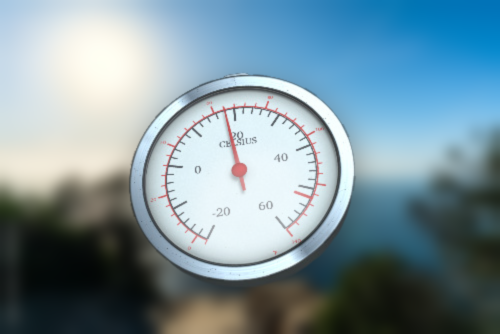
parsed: 18 °C
